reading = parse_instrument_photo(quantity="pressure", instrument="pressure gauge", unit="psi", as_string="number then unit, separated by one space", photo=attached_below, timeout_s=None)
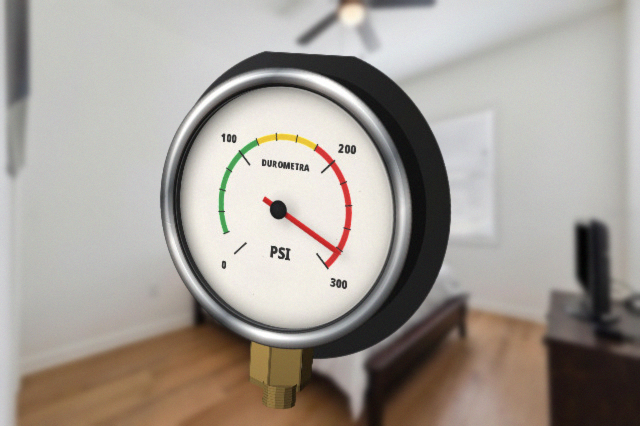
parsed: 280 psi
